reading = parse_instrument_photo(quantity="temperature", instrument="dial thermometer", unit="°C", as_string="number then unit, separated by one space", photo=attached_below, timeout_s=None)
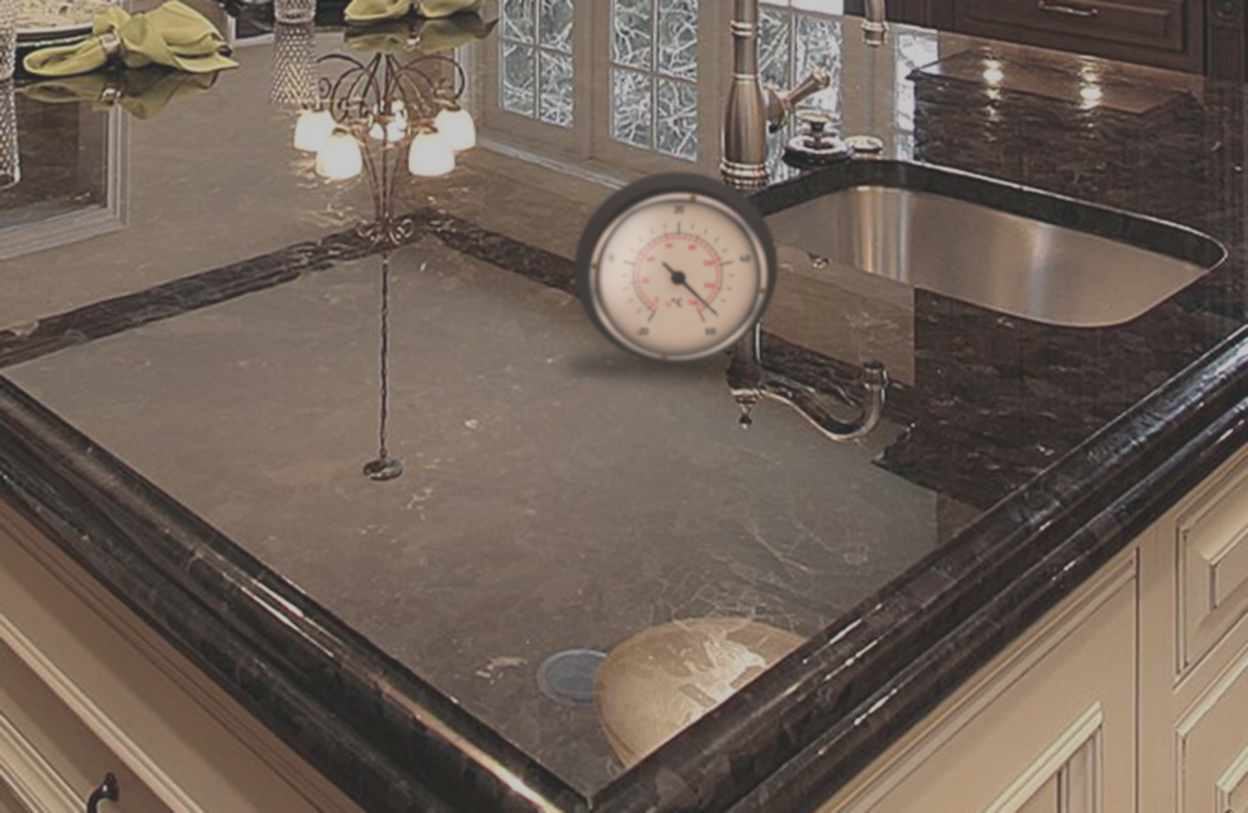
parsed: 56 °C
